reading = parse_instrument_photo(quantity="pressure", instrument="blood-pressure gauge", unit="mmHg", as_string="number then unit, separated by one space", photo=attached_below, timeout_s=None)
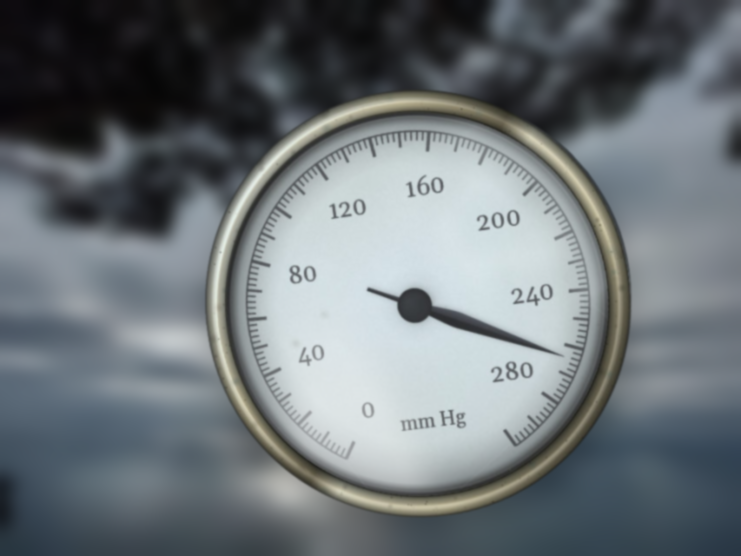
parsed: 264 mmHg
